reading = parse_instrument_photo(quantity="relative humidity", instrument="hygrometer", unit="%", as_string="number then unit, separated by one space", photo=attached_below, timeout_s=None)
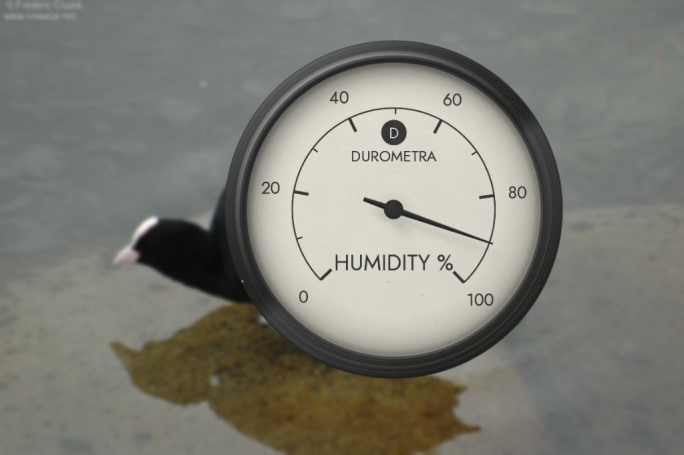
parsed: 90 %
